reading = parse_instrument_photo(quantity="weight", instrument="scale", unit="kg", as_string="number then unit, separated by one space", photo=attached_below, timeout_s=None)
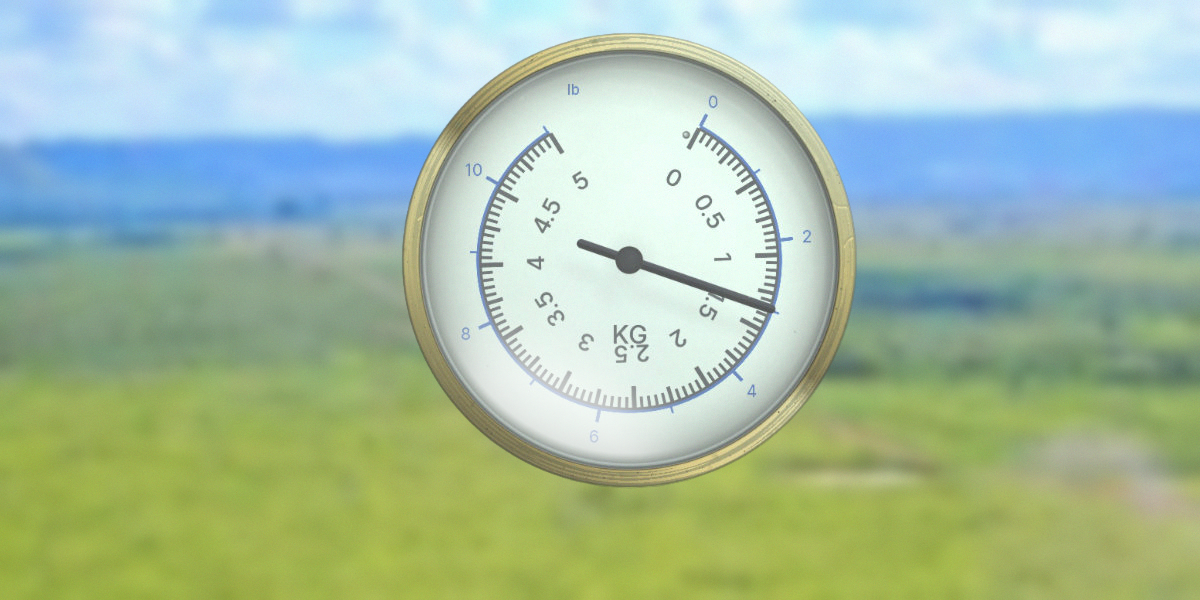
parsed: 1.35 kg
